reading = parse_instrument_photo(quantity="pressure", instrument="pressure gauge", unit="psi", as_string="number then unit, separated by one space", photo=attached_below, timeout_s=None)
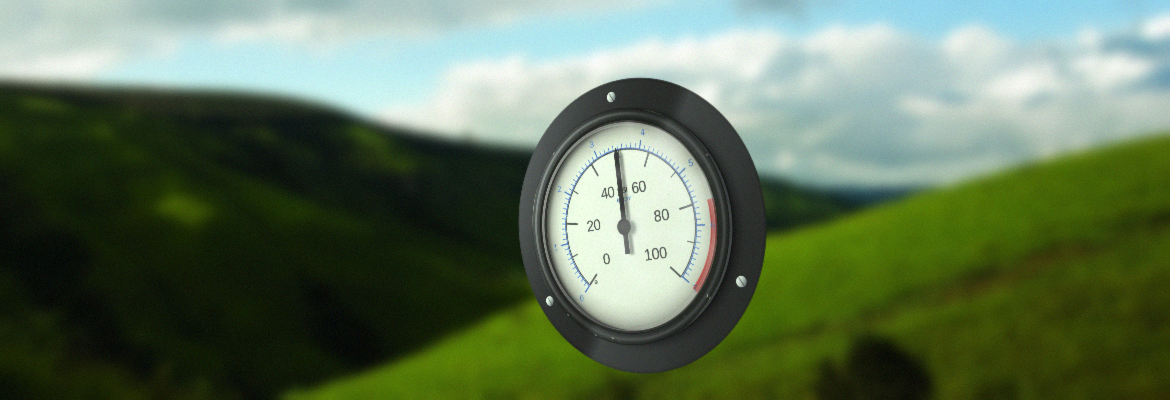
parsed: 50 psi
